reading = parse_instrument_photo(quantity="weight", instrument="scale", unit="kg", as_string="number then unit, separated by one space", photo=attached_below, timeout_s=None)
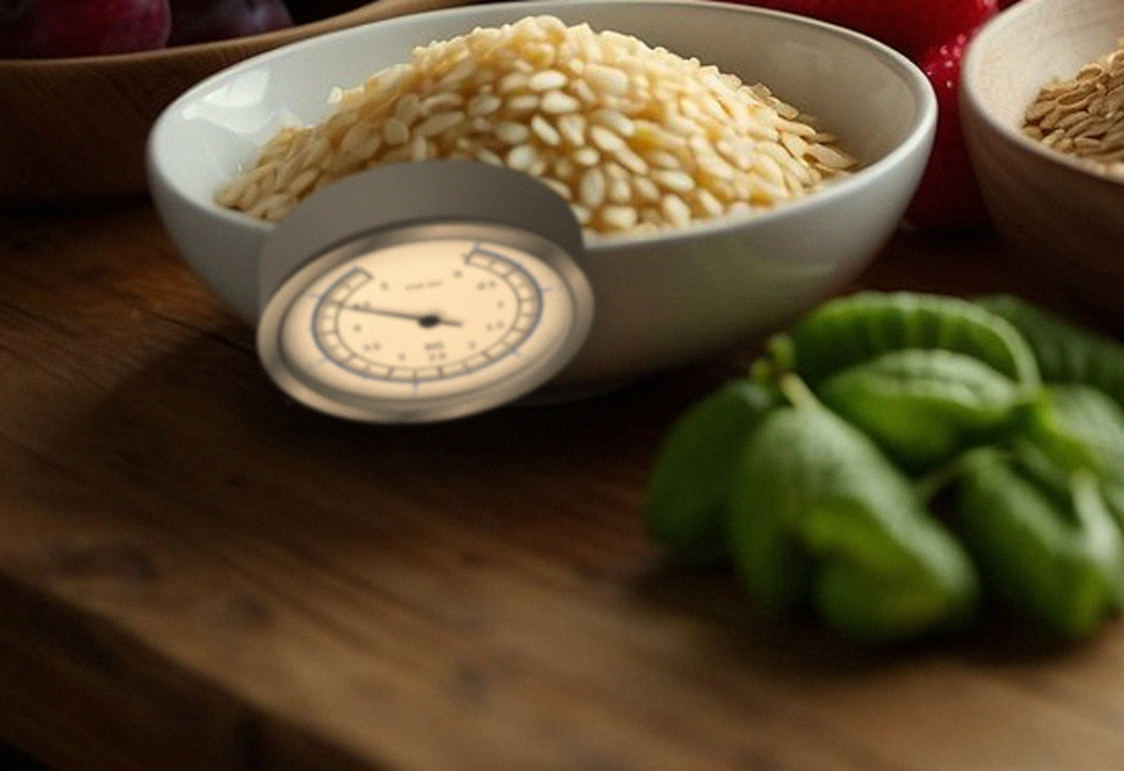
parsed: 4.5 kg
